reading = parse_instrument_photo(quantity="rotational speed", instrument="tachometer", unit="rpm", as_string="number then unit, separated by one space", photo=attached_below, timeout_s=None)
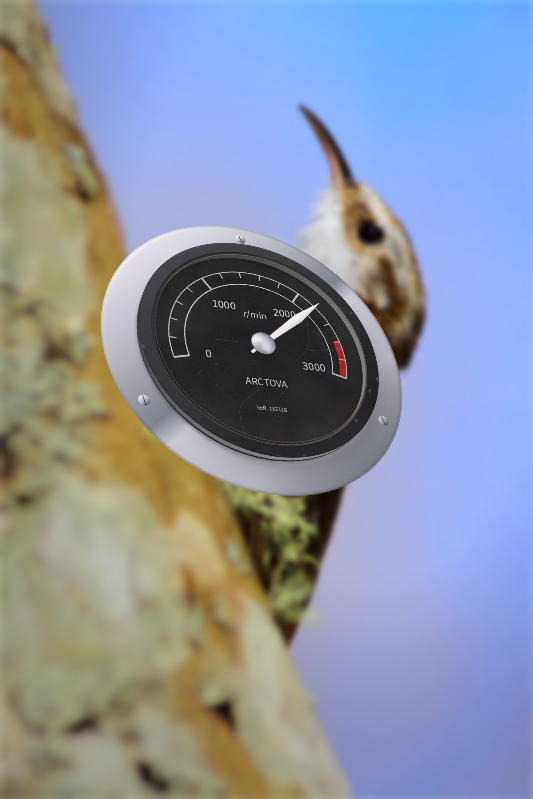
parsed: 2200 rpm
